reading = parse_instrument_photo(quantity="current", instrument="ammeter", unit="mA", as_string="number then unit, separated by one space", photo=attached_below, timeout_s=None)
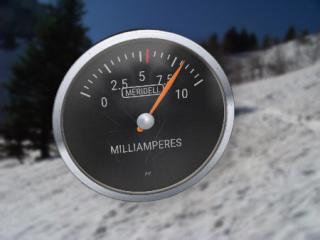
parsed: 8 mA
